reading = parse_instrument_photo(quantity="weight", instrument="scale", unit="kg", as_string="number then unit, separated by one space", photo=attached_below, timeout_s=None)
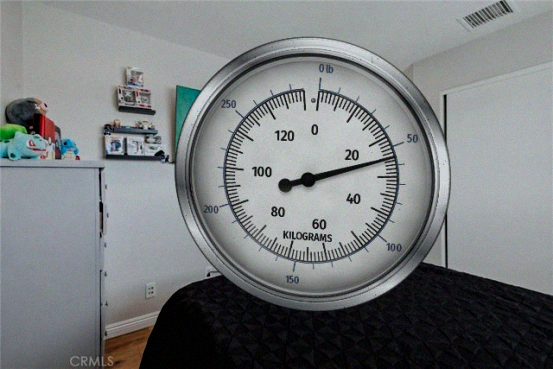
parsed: 25 kg
